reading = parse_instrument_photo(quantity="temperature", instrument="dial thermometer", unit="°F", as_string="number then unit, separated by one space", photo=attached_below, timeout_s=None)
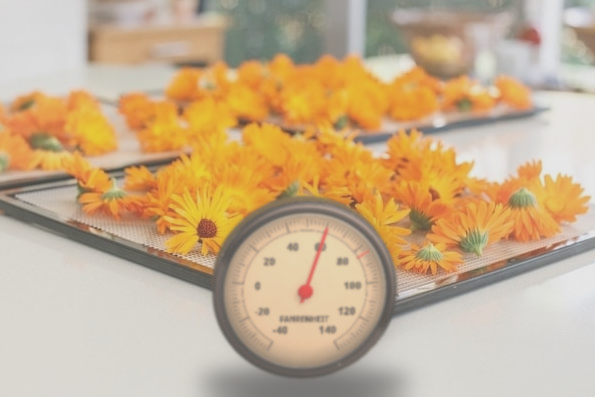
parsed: 60 °F
